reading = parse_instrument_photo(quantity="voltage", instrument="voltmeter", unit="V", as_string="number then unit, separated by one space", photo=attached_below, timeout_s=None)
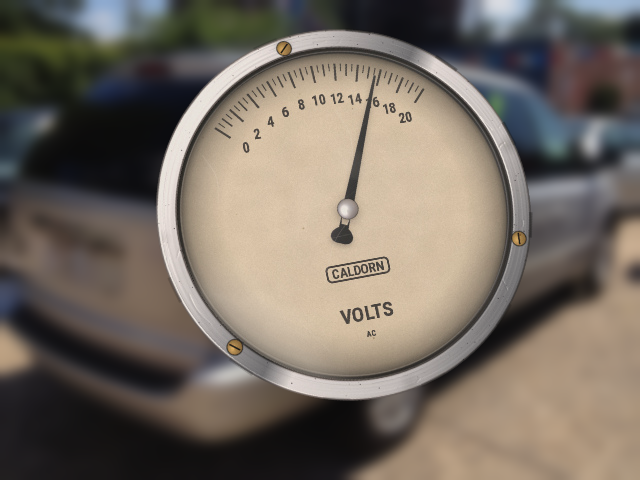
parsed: 15.5 V
